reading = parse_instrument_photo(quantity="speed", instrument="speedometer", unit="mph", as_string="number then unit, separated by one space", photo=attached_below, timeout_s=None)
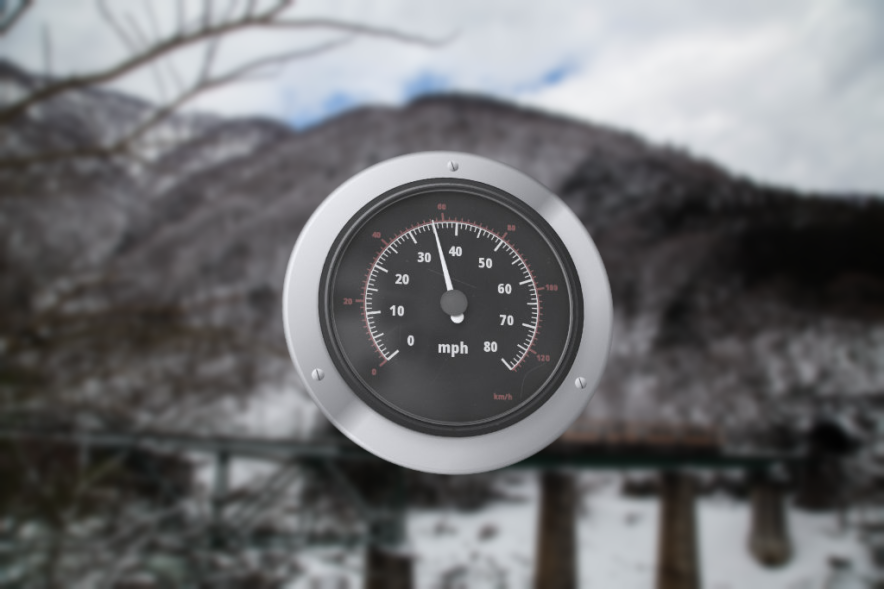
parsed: 35 mph
